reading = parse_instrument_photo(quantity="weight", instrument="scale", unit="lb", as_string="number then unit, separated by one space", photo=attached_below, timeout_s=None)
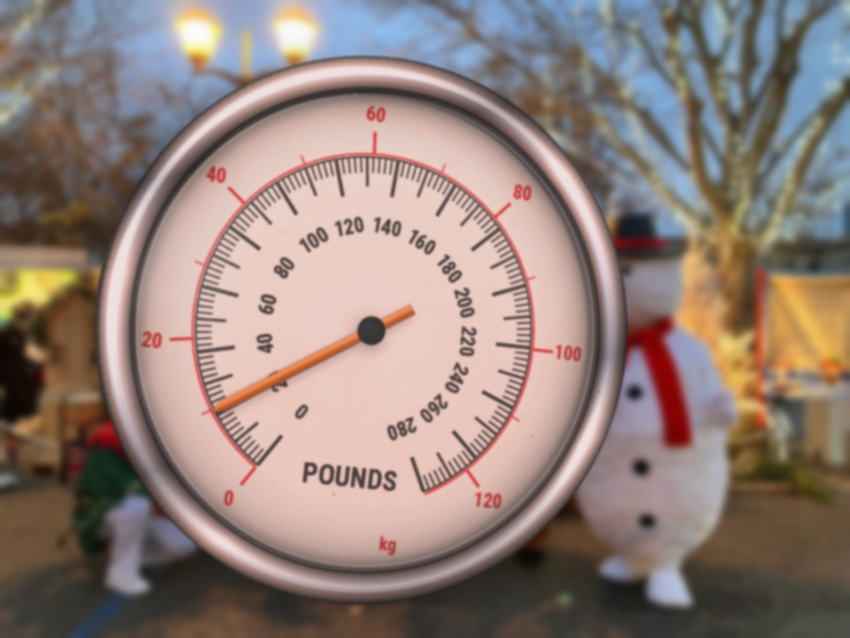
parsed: 22 lb
